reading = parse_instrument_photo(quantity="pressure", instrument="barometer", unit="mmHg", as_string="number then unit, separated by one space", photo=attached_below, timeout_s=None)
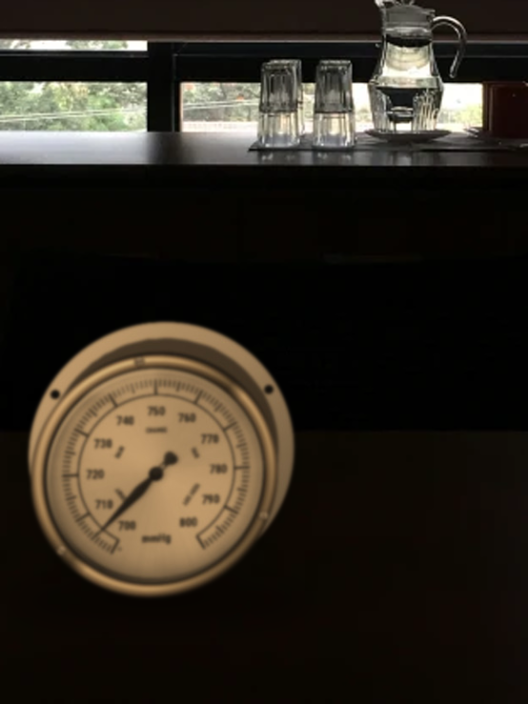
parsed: 705 mmHg
